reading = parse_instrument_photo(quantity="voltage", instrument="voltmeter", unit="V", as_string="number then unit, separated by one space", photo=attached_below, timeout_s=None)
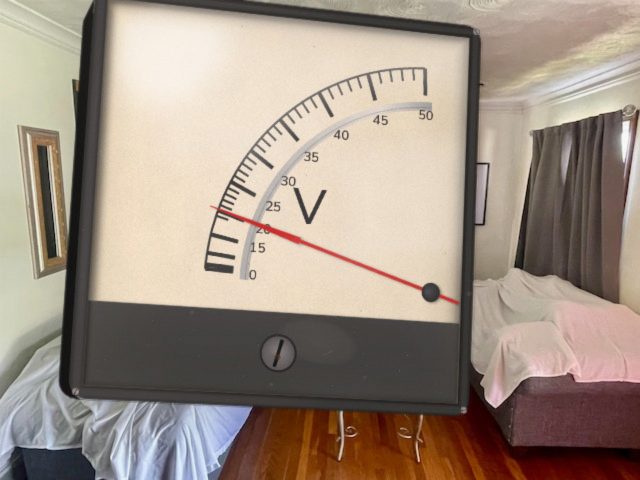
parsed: 20 V
